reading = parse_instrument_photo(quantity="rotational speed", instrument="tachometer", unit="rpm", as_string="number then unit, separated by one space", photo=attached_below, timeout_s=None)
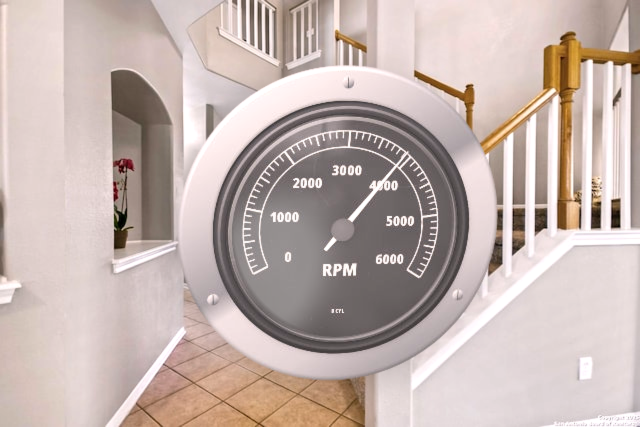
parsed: 3900 rpm
